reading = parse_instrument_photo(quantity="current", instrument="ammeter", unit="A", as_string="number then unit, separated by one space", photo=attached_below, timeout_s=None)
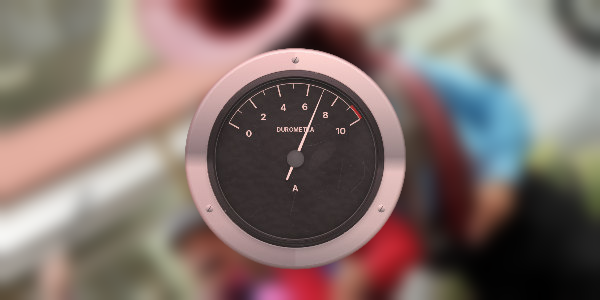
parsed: 7 A
